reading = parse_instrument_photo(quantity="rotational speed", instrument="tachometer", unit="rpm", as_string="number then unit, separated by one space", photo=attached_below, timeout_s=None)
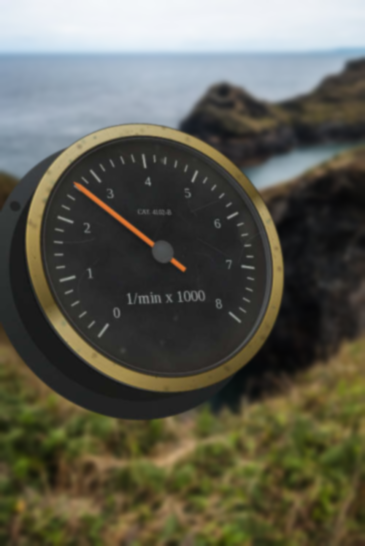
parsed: 2600 rpm
